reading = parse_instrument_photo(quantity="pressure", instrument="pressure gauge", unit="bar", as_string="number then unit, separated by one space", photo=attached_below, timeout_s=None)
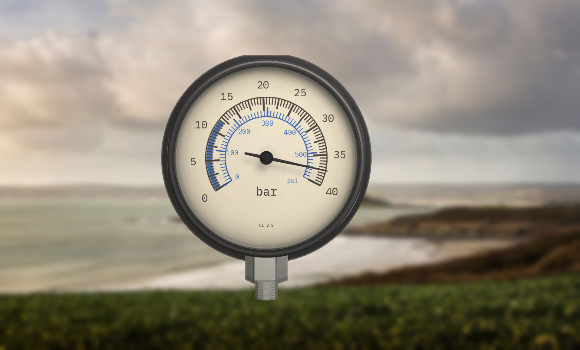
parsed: 37.5 bar
